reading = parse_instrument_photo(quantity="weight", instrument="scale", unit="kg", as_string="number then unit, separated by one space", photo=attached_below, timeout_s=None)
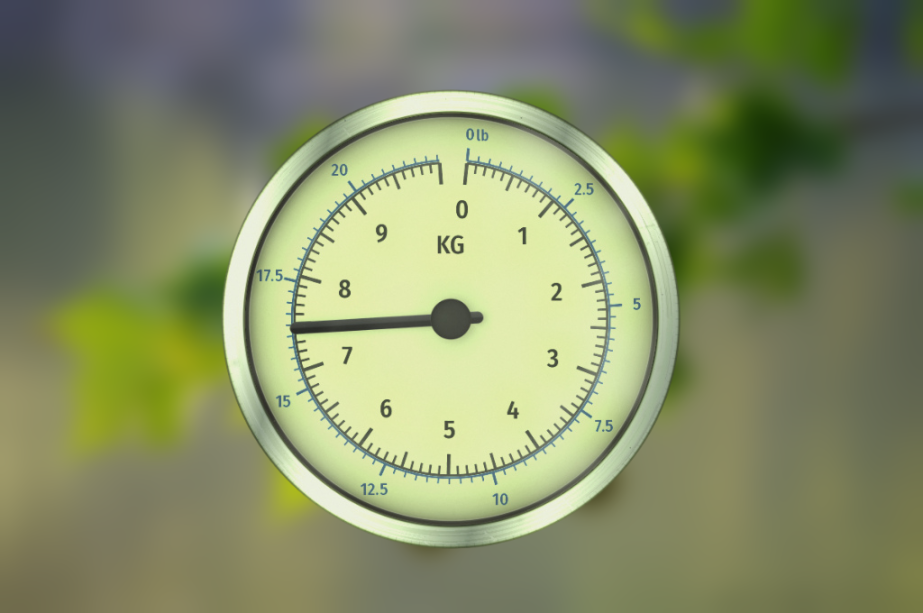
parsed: 7.45 kg
